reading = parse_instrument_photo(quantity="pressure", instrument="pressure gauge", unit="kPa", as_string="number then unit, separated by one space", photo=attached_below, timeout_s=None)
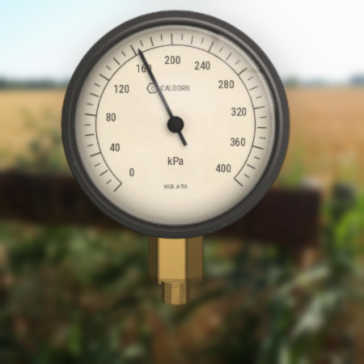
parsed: 165 kPa
